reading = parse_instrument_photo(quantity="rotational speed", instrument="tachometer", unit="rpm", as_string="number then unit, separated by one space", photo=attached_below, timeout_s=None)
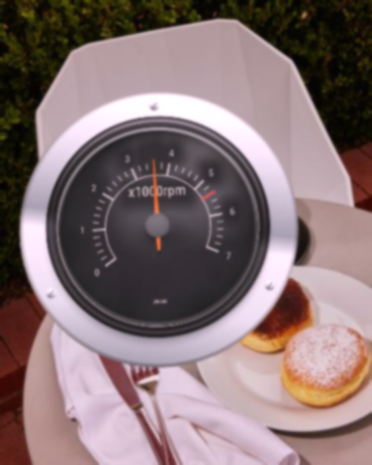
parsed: 3600 rpm
